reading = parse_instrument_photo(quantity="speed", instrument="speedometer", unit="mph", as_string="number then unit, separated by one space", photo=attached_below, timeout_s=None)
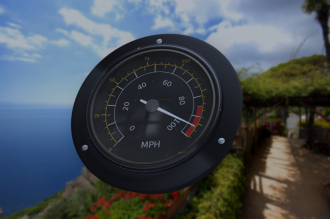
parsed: 95 mph
